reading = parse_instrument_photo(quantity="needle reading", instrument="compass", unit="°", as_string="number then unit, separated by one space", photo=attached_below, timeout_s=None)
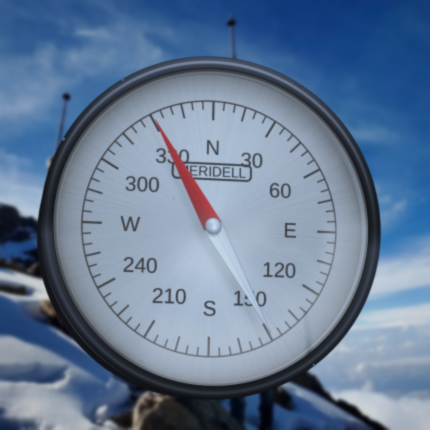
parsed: 330 °
